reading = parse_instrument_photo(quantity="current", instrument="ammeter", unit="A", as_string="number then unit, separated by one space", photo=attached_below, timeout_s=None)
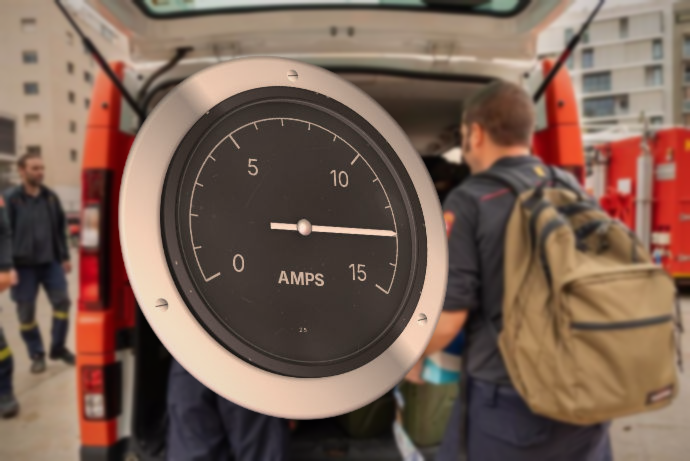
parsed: 13 A
